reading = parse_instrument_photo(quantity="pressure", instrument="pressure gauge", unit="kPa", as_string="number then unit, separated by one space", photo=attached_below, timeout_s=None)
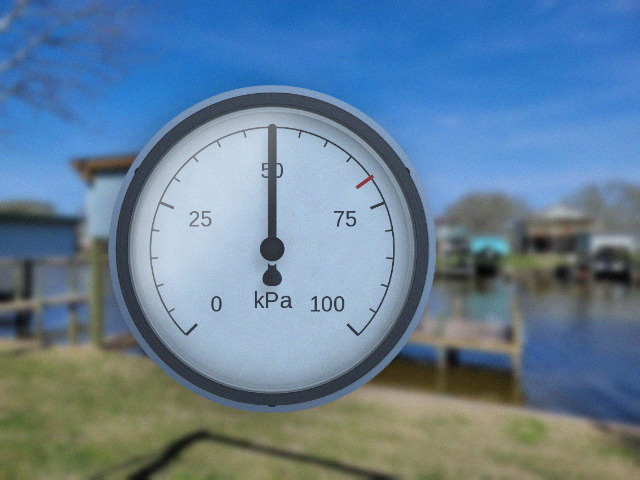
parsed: 50 kPa
